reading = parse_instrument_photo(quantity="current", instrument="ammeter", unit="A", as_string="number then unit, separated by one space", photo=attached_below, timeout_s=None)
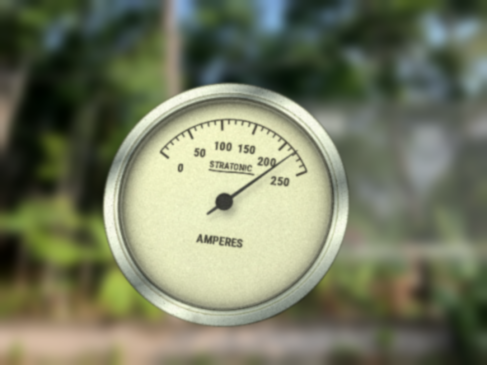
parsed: 220 A
